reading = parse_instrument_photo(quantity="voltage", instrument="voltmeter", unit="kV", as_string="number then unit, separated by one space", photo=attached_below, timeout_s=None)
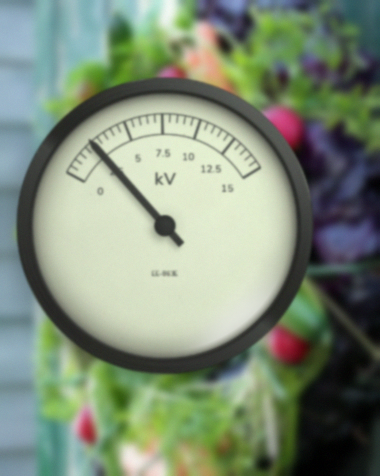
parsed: 2.5 kV
